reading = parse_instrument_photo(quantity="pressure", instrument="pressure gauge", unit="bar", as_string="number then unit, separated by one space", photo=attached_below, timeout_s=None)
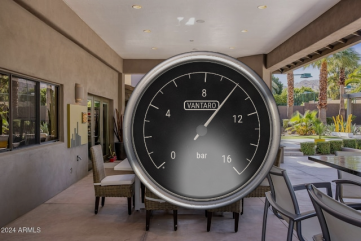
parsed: 10 bar
